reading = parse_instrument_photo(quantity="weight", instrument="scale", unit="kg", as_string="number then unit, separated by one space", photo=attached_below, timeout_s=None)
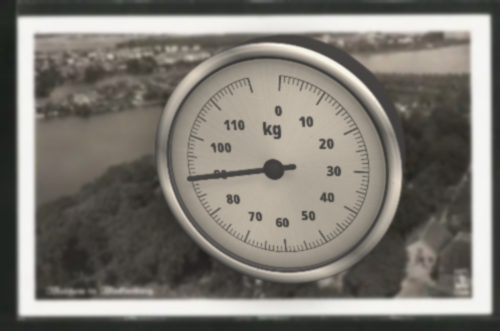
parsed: 90 kg
